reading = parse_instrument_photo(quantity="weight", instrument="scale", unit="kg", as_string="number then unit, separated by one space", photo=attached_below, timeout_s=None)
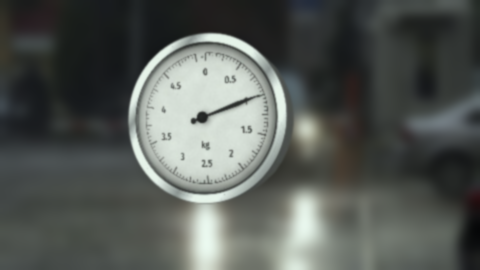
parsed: 1 kg
